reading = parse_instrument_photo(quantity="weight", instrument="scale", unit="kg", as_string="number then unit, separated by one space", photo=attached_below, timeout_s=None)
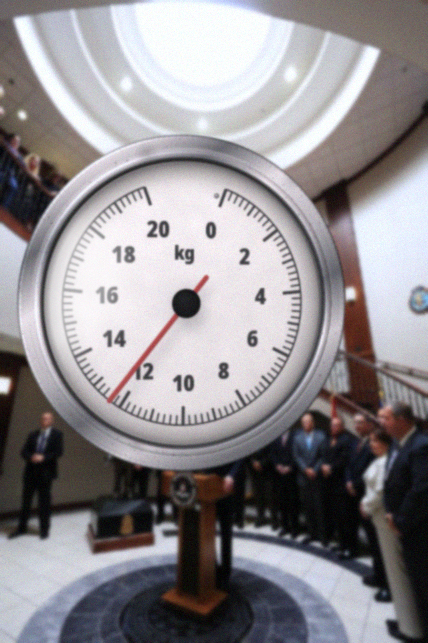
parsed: 12.4 kg
